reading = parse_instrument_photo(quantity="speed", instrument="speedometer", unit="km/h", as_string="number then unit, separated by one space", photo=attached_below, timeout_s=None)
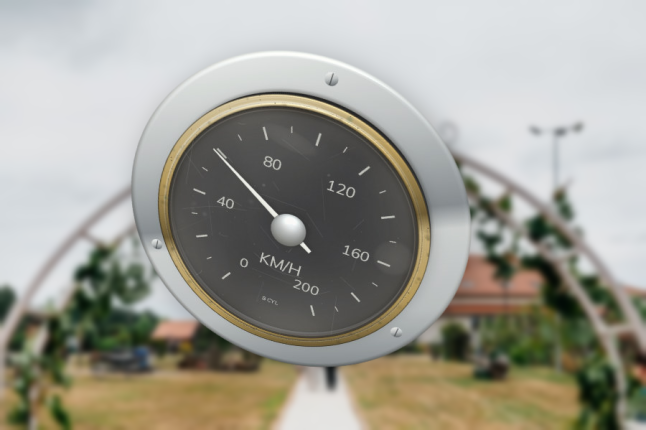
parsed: 60 km/h
